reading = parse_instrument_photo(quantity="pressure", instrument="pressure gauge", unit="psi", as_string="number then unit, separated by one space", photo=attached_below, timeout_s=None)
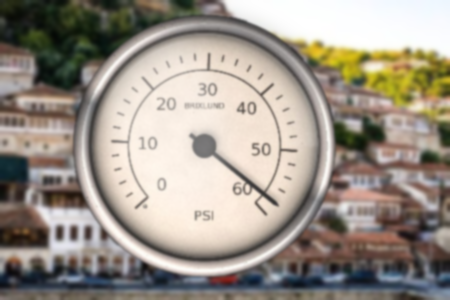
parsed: 58 psi
